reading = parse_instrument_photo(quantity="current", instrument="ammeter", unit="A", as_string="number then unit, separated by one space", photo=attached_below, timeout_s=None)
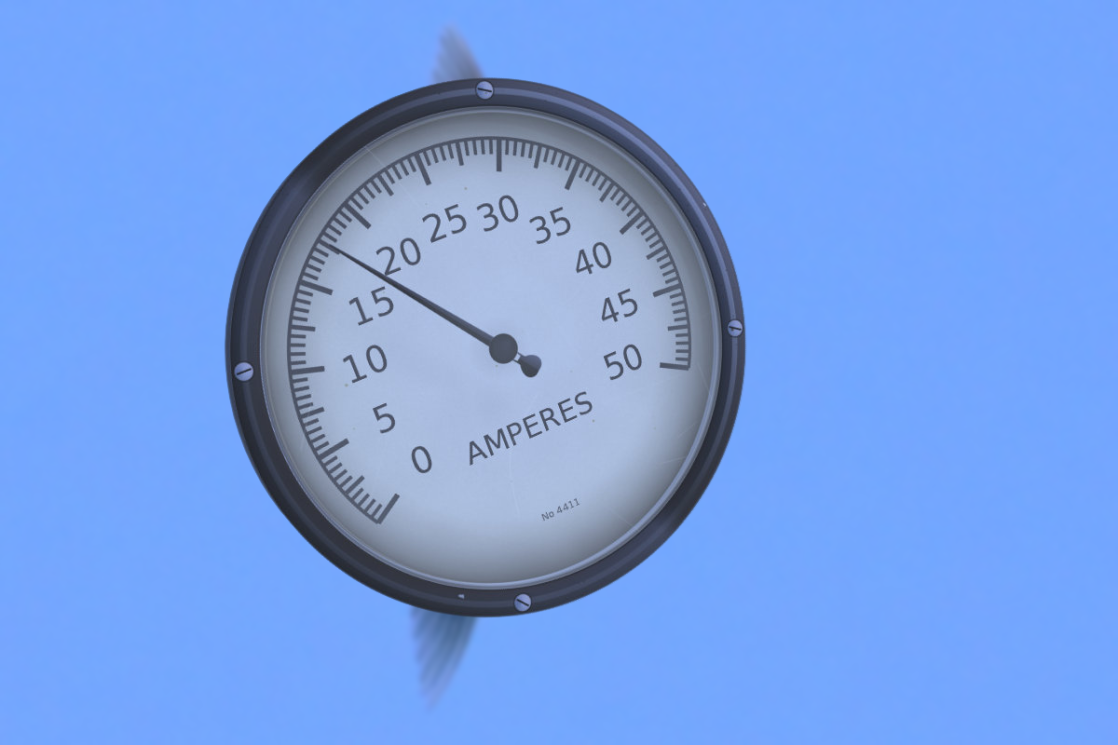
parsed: 17.5 A
